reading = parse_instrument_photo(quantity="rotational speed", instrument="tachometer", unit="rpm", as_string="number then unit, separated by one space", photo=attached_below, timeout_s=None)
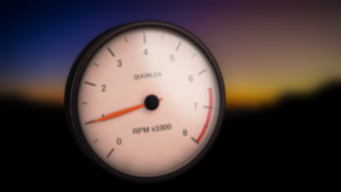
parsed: 1000 rpm
